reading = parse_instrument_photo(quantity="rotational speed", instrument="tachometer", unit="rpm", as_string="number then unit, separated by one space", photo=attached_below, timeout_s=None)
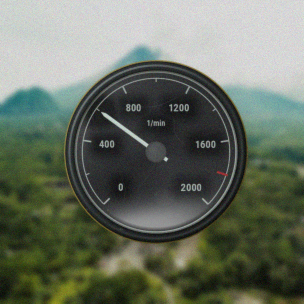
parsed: 600 rpm
